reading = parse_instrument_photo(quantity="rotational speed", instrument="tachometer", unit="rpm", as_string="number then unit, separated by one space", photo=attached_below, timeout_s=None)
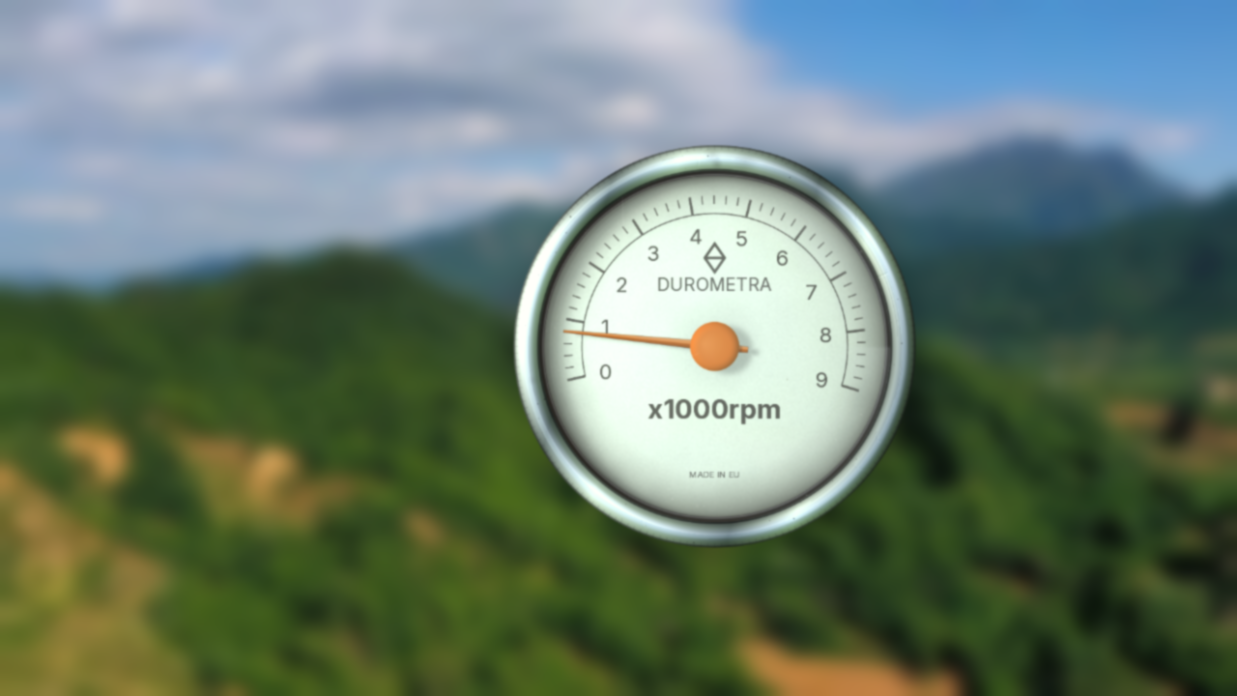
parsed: 800 rpm
